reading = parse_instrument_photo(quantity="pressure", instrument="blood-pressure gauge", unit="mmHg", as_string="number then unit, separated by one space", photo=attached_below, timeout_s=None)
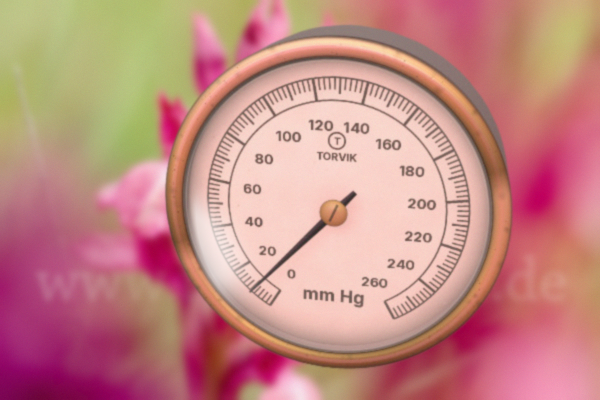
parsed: 10 mmHg
